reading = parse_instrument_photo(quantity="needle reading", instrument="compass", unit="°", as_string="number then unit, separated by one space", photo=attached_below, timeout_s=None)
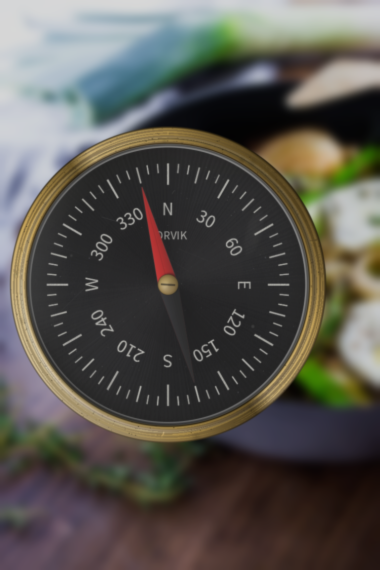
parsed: 345 °
